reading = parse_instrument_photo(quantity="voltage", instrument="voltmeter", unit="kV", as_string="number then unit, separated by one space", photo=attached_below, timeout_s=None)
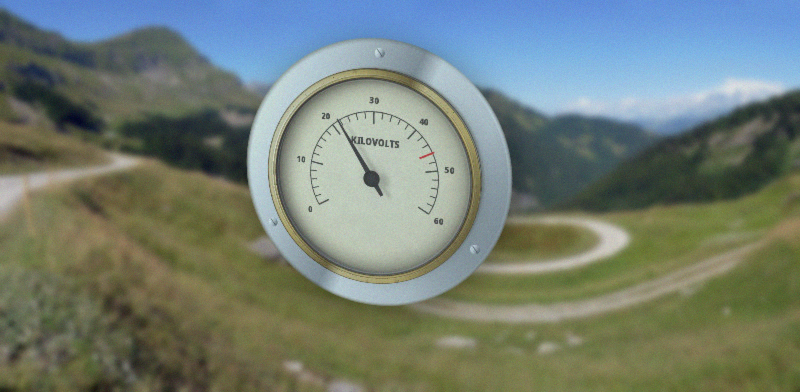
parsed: 22 kV
